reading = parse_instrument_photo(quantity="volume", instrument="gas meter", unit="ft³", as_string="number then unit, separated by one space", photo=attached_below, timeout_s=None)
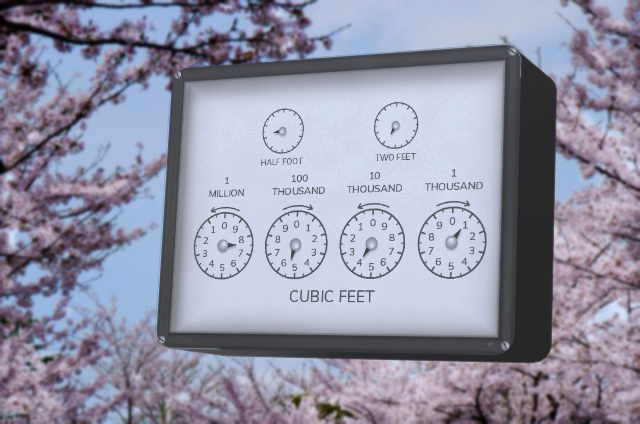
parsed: 754100 ft³
